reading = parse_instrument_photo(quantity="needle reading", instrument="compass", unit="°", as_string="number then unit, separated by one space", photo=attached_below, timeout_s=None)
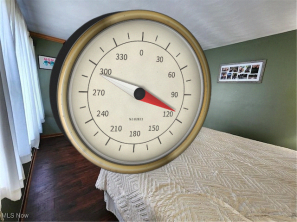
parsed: 112.5 °
